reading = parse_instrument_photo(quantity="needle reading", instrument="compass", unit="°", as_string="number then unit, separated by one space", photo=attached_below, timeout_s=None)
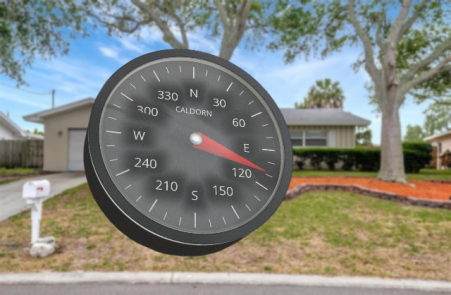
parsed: 110 °
